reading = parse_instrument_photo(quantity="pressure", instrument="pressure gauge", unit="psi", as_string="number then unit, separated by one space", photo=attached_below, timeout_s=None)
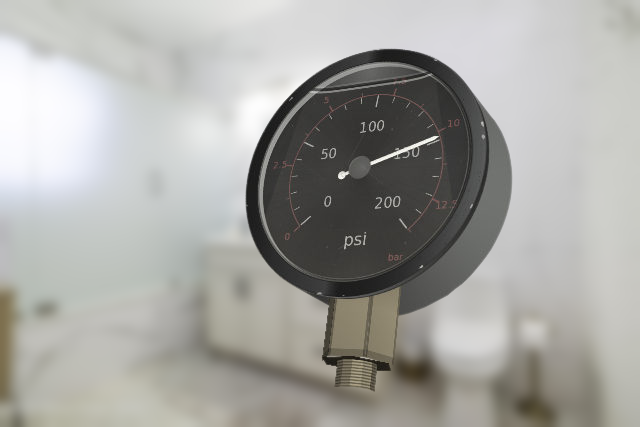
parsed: 150 psi
